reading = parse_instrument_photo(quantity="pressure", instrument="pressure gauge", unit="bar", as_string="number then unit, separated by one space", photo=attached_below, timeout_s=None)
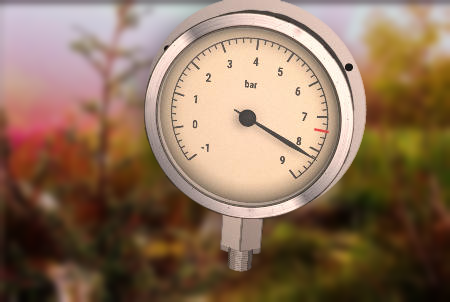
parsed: 8.2 bar
